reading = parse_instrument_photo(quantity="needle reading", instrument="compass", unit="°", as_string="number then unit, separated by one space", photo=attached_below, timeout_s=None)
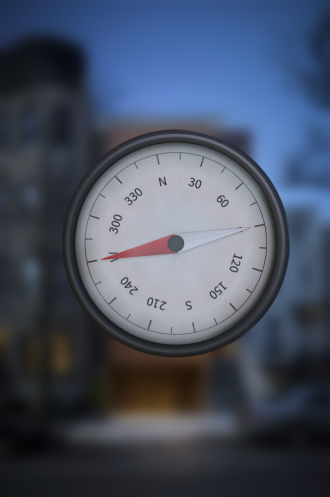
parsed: 270 °
